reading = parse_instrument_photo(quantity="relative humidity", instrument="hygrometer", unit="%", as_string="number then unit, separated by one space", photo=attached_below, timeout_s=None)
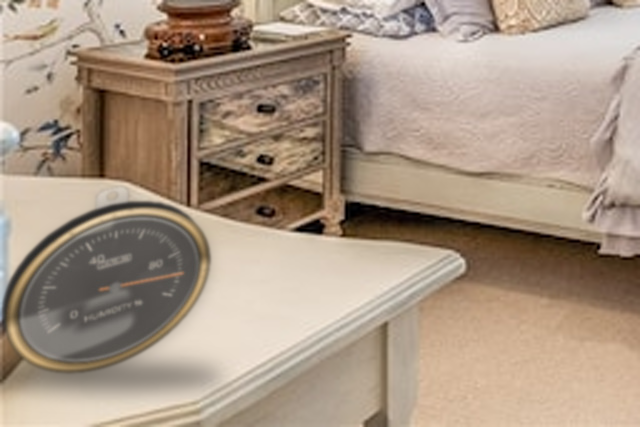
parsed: 90 %
